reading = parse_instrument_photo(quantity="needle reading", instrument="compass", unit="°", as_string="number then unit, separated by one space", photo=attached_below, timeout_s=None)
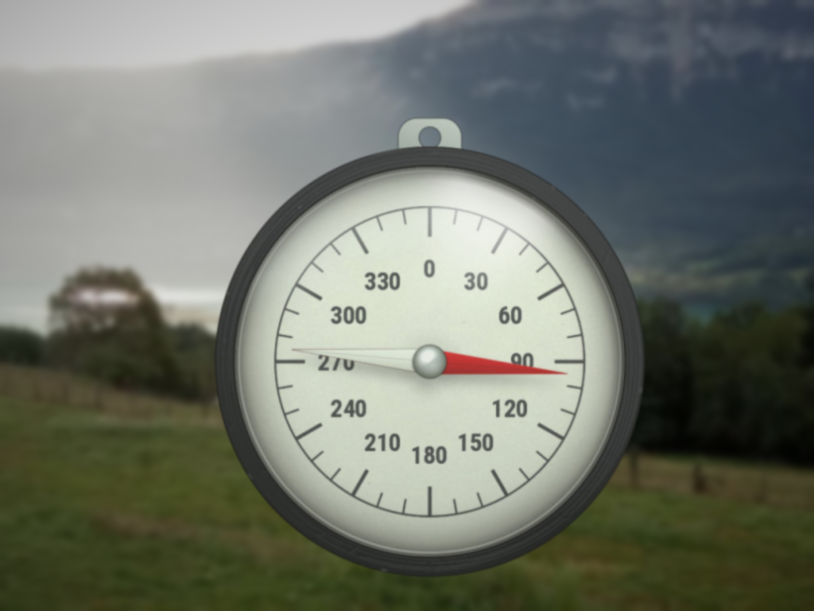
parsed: 95 °
